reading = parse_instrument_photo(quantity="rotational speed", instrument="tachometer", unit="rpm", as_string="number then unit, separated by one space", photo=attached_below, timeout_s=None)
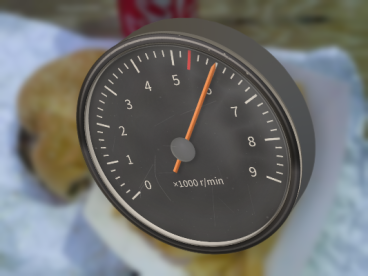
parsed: 6000 rpm
